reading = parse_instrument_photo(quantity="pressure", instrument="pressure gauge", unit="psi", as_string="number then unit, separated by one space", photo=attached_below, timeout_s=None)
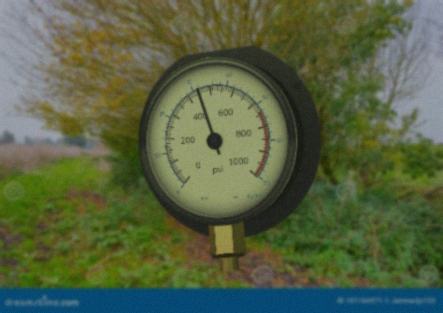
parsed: 450 psi
